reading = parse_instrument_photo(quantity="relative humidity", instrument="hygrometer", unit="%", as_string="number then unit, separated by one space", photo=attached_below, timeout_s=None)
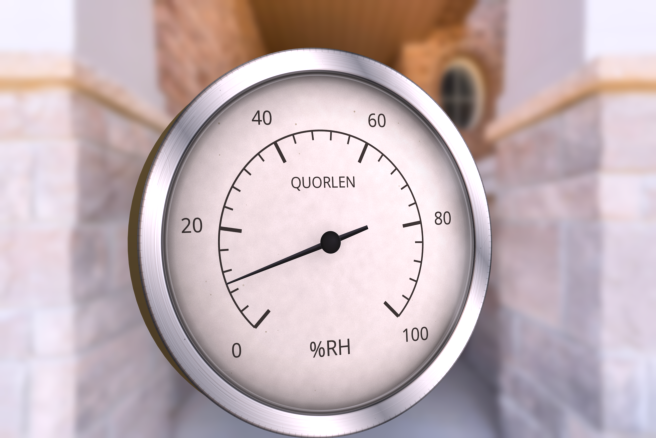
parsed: 10 %
